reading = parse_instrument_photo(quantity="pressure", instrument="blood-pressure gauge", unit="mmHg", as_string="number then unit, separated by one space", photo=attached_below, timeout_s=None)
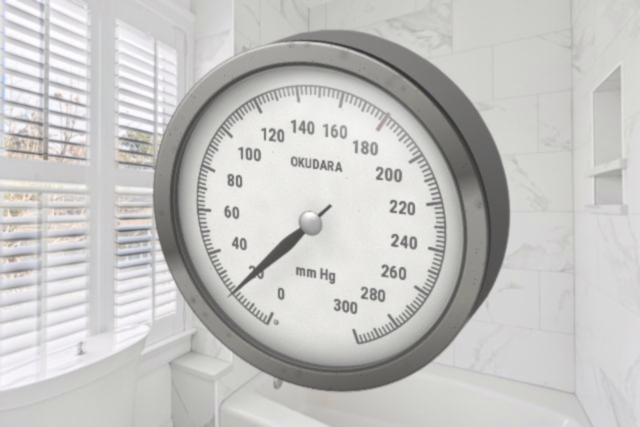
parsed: 20 mmHg
